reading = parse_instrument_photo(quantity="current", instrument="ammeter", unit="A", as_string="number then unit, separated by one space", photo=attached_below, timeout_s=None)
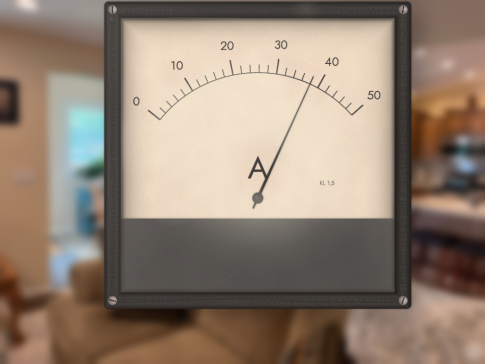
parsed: 38 A
